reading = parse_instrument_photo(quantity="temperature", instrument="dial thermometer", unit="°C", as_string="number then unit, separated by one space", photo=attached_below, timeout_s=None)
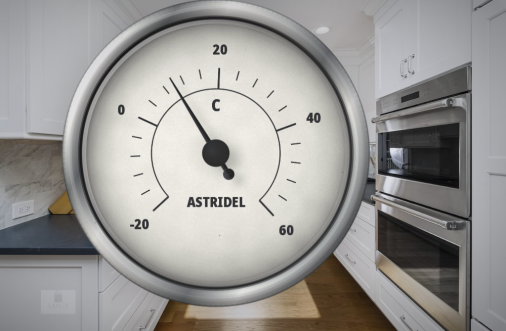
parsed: 10 °C
